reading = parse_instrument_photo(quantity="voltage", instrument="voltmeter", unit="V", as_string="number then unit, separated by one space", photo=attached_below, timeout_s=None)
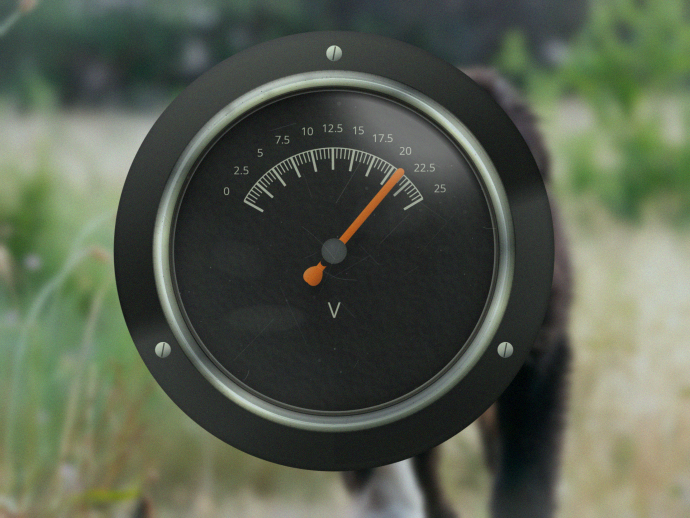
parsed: 21 V
